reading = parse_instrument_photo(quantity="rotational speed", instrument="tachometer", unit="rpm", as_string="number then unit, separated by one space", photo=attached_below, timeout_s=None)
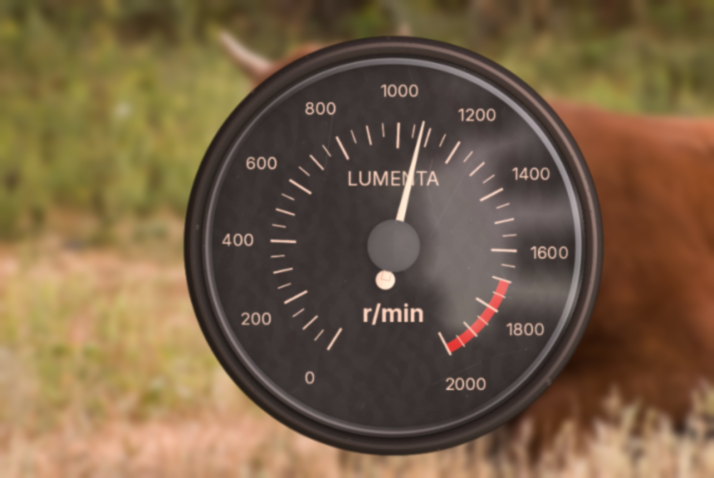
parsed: 1075 rpm
